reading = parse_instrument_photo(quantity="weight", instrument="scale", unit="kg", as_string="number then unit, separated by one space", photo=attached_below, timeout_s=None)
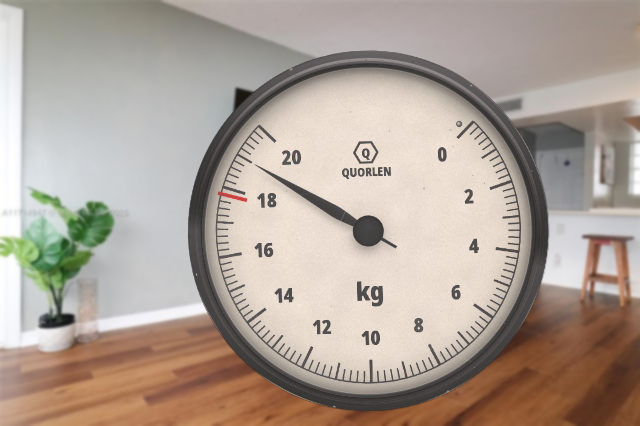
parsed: 19 kg
